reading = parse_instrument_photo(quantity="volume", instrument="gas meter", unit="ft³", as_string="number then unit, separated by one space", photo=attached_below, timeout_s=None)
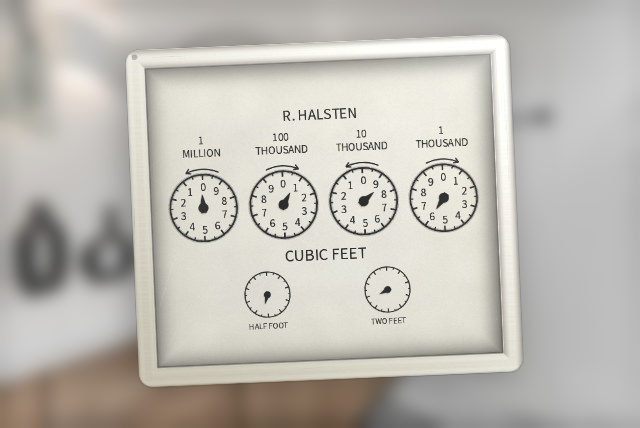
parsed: 8600 ft³
